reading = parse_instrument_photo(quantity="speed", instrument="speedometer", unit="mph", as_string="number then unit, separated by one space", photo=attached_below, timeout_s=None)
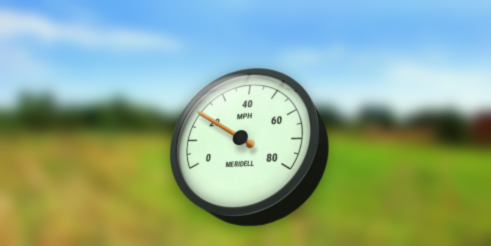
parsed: 20 mph
